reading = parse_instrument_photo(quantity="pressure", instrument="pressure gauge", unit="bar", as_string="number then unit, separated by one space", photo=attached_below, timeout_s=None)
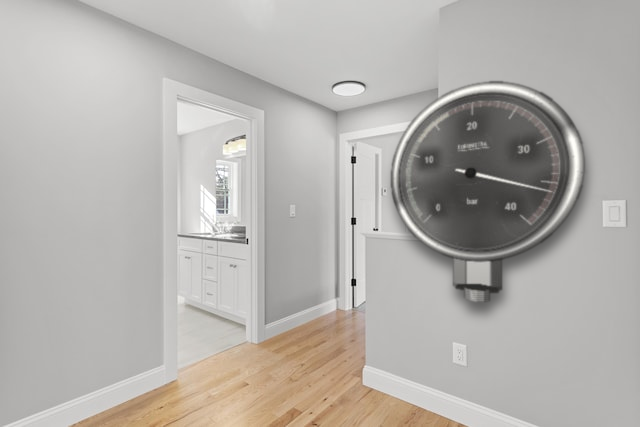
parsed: 36 bar
